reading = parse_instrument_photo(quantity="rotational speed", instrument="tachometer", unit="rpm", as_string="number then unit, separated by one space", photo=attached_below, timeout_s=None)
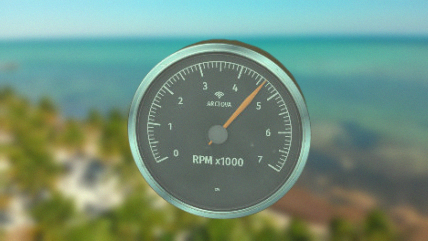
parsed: 4600 rpm
